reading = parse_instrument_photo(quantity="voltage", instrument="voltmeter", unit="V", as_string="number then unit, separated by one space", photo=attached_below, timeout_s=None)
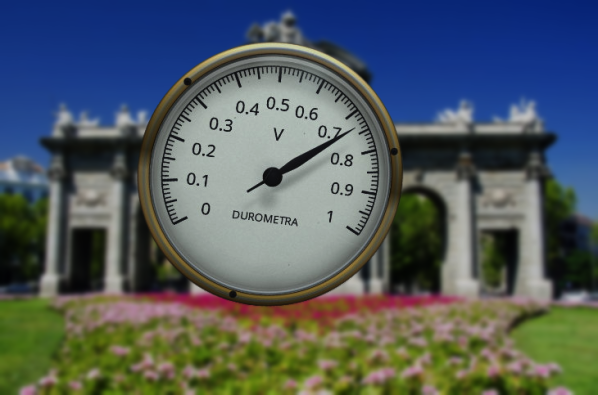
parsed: 0.73 V
